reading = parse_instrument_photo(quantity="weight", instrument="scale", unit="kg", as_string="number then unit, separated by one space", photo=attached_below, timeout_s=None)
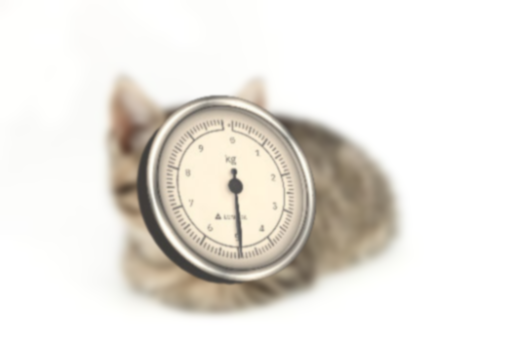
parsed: 5 kg
